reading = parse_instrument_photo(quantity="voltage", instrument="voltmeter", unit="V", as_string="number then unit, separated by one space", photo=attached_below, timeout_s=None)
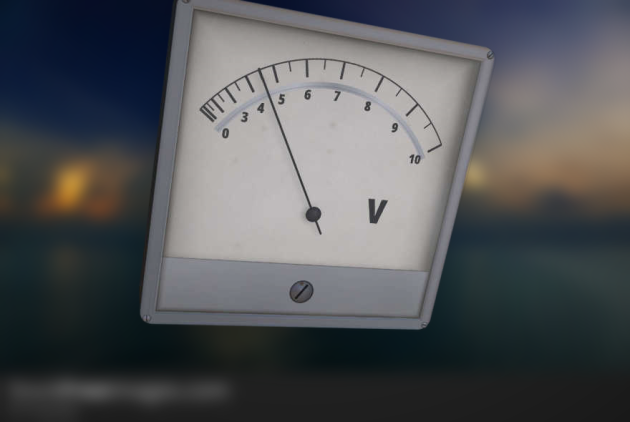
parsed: 4.5 V
